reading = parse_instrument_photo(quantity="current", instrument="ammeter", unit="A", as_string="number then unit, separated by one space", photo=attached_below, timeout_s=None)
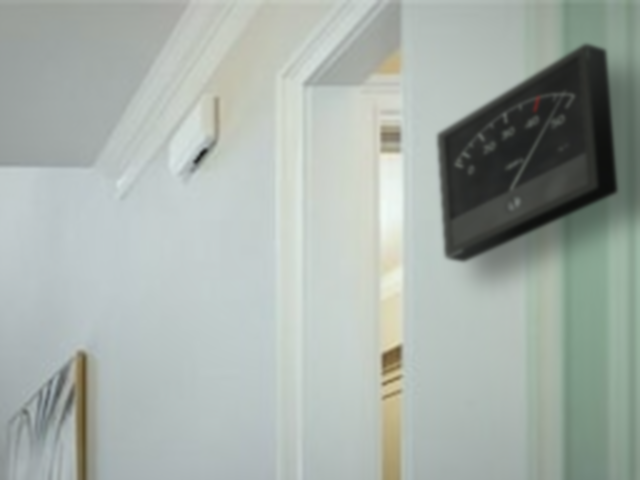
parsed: 47.5 A
